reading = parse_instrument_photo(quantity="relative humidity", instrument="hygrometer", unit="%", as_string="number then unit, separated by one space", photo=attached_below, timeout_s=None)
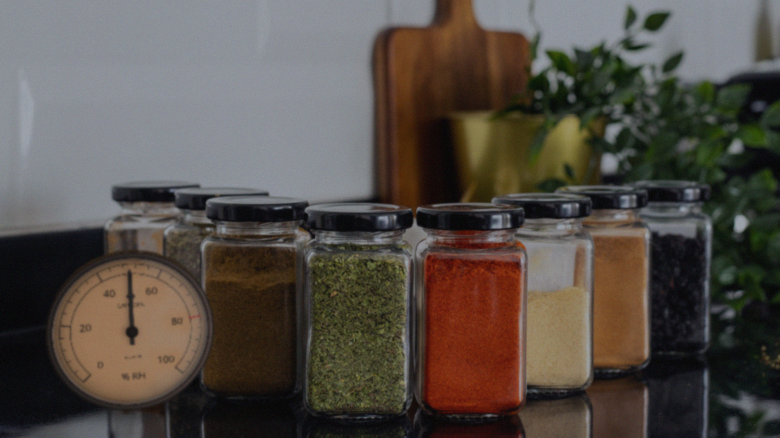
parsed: 50 %
